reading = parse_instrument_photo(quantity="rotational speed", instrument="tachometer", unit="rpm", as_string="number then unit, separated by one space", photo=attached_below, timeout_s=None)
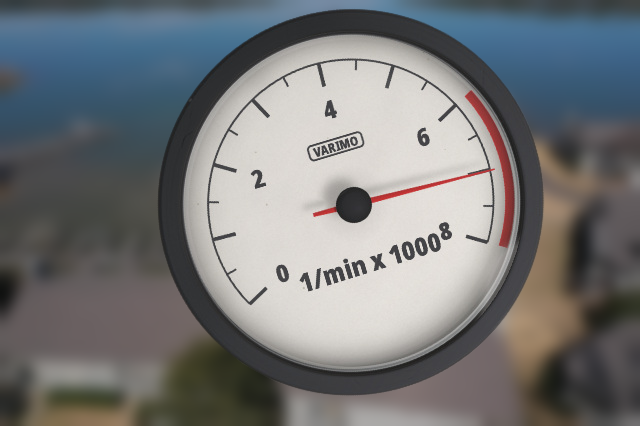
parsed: 7000 rpm
